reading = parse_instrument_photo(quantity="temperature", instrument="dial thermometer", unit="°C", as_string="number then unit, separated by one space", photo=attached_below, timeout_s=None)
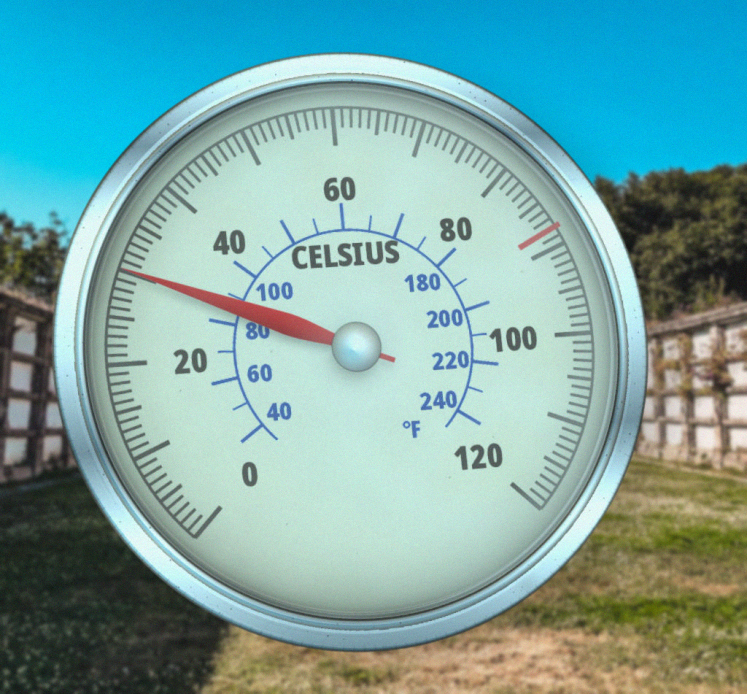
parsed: 30 °C
